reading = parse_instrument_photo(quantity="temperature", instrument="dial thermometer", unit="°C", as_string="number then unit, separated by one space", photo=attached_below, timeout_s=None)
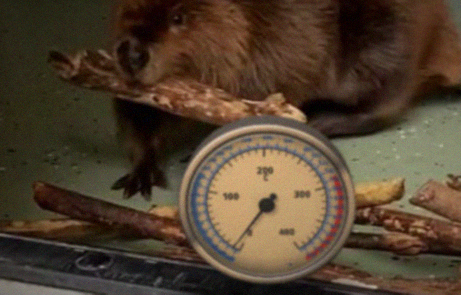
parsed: 10 °C
